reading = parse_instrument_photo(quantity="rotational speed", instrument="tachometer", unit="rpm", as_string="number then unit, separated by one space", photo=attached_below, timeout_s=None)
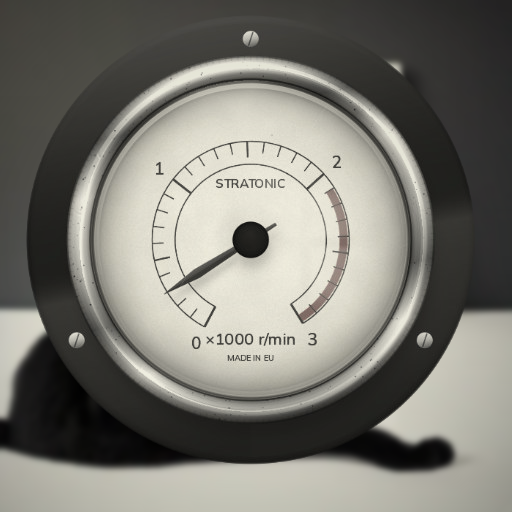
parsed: 300 rpm
